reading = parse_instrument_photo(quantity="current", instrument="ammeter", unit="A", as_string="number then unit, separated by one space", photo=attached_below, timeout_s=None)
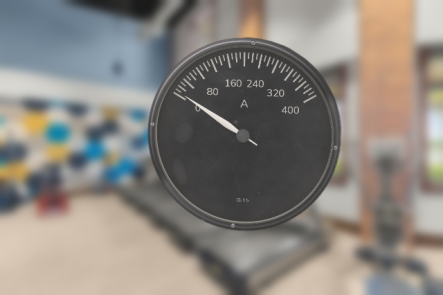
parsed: 10 A
